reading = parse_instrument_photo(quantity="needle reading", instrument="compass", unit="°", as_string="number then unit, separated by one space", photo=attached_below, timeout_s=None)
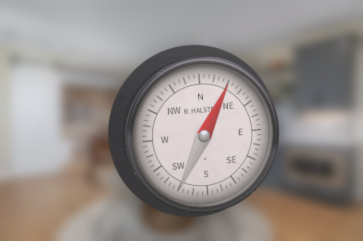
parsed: 30 °
